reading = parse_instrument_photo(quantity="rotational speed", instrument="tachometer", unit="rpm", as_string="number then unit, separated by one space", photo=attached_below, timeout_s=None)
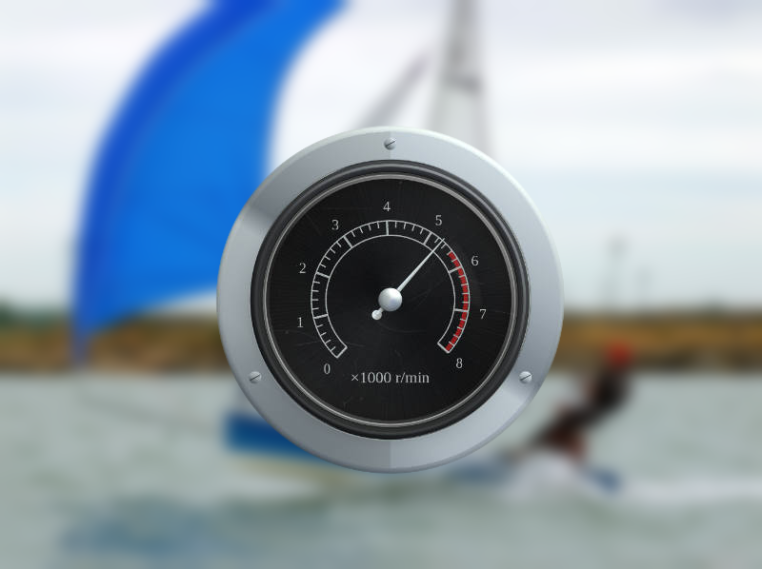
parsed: 5300 rpm
